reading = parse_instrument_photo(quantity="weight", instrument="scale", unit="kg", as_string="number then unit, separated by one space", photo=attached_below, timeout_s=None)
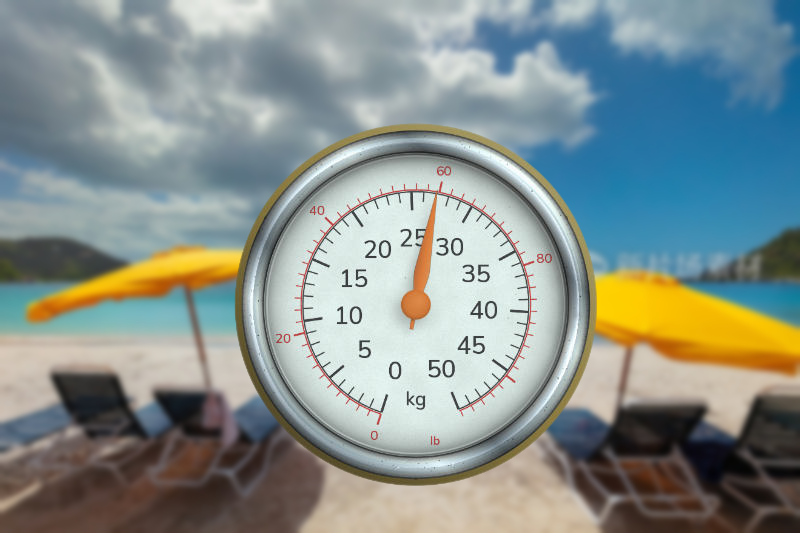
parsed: 27 kg
